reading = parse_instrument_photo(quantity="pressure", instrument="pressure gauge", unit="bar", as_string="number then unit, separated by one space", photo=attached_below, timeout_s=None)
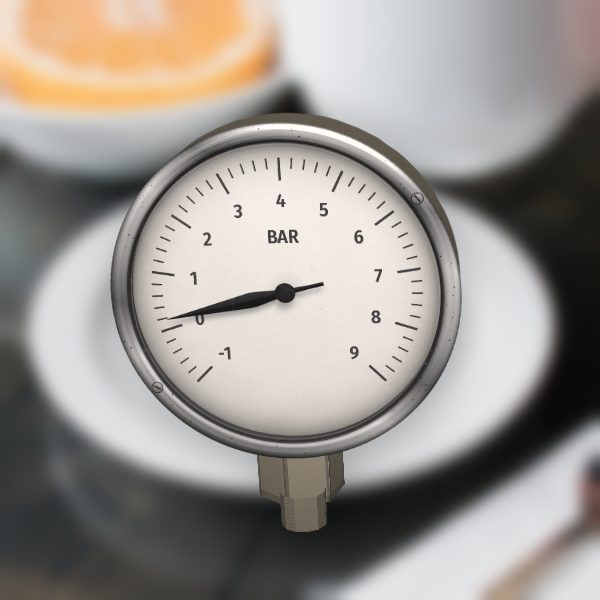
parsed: 0.2 bar
